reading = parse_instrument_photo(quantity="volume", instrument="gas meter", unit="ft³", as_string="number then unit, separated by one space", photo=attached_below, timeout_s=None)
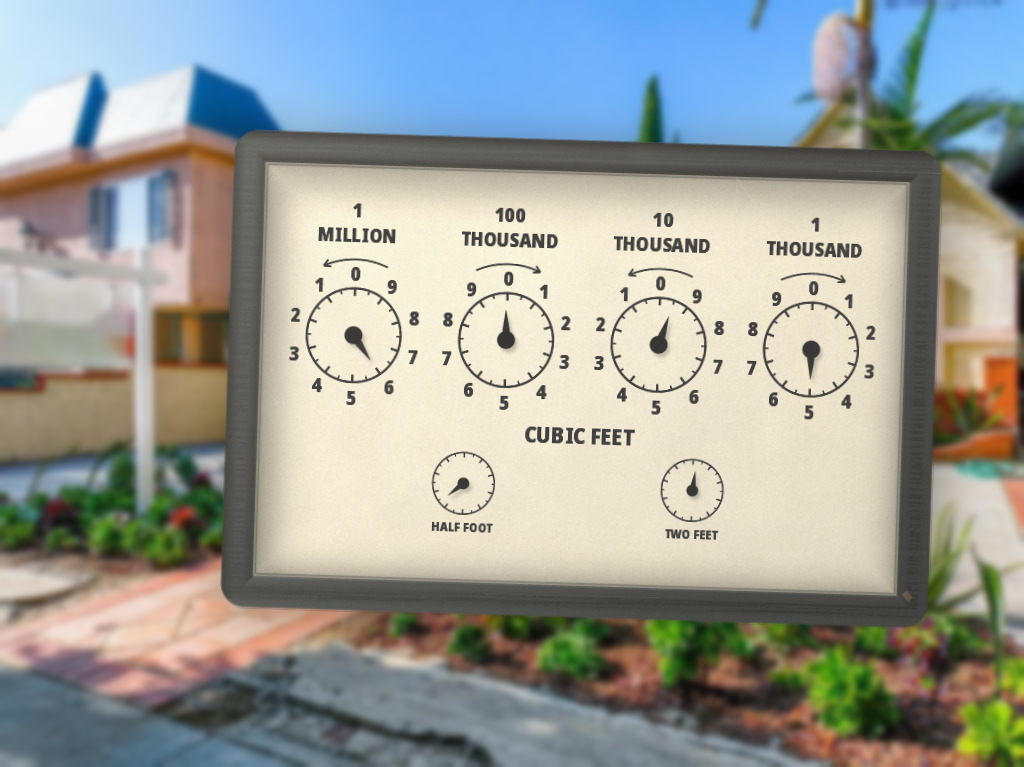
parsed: 599500 ft³
